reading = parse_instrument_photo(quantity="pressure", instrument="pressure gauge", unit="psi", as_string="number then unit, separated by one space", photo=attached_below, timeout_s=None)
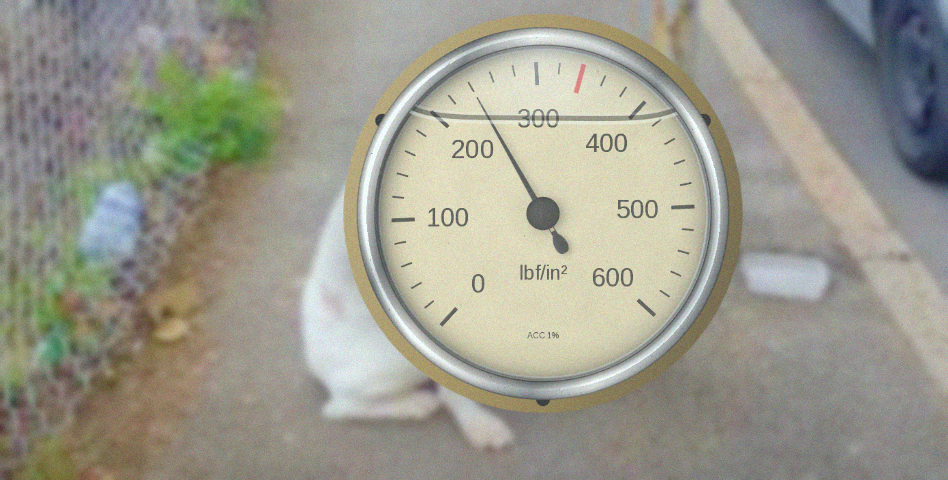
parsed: 240 psi
